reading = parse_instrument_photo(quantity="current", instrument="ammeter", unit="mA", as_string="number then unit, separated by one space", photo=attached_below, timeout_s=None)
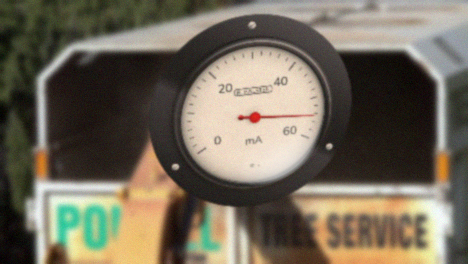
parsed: 54 mA
